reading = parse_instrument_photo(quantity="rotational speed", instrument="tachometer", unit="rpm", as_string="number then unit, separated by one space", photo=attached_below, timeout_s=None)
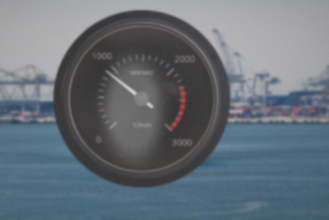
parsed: 900 rpm
